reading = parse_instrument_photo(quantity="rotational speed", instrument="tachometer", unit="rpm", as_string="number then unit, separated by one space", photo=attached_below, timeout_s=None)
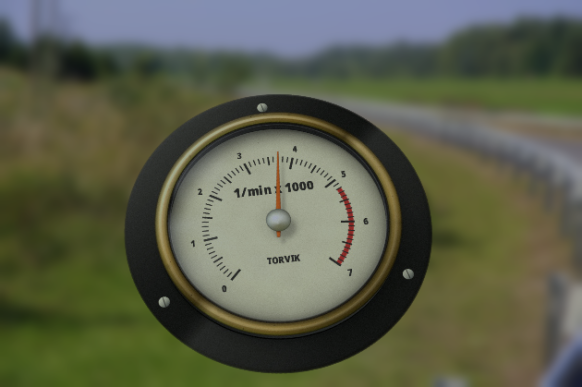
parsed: 3700 rpm
